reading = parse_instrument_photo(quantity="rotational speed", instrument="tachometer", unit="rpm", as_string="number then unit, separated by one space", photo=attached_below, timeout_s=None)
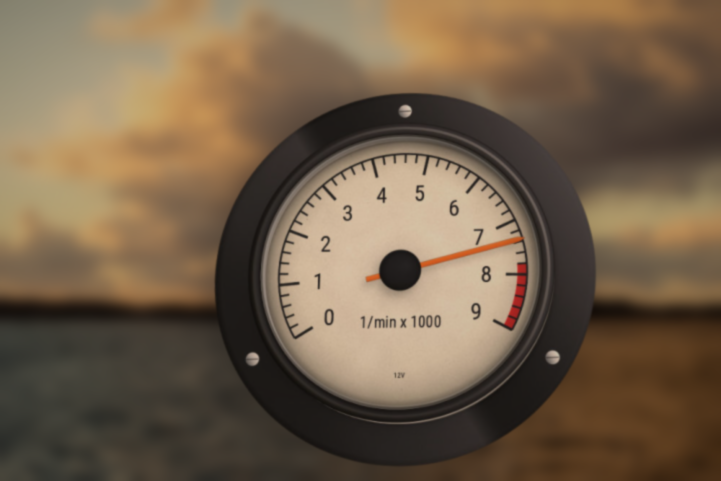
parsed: 7400 rpm
